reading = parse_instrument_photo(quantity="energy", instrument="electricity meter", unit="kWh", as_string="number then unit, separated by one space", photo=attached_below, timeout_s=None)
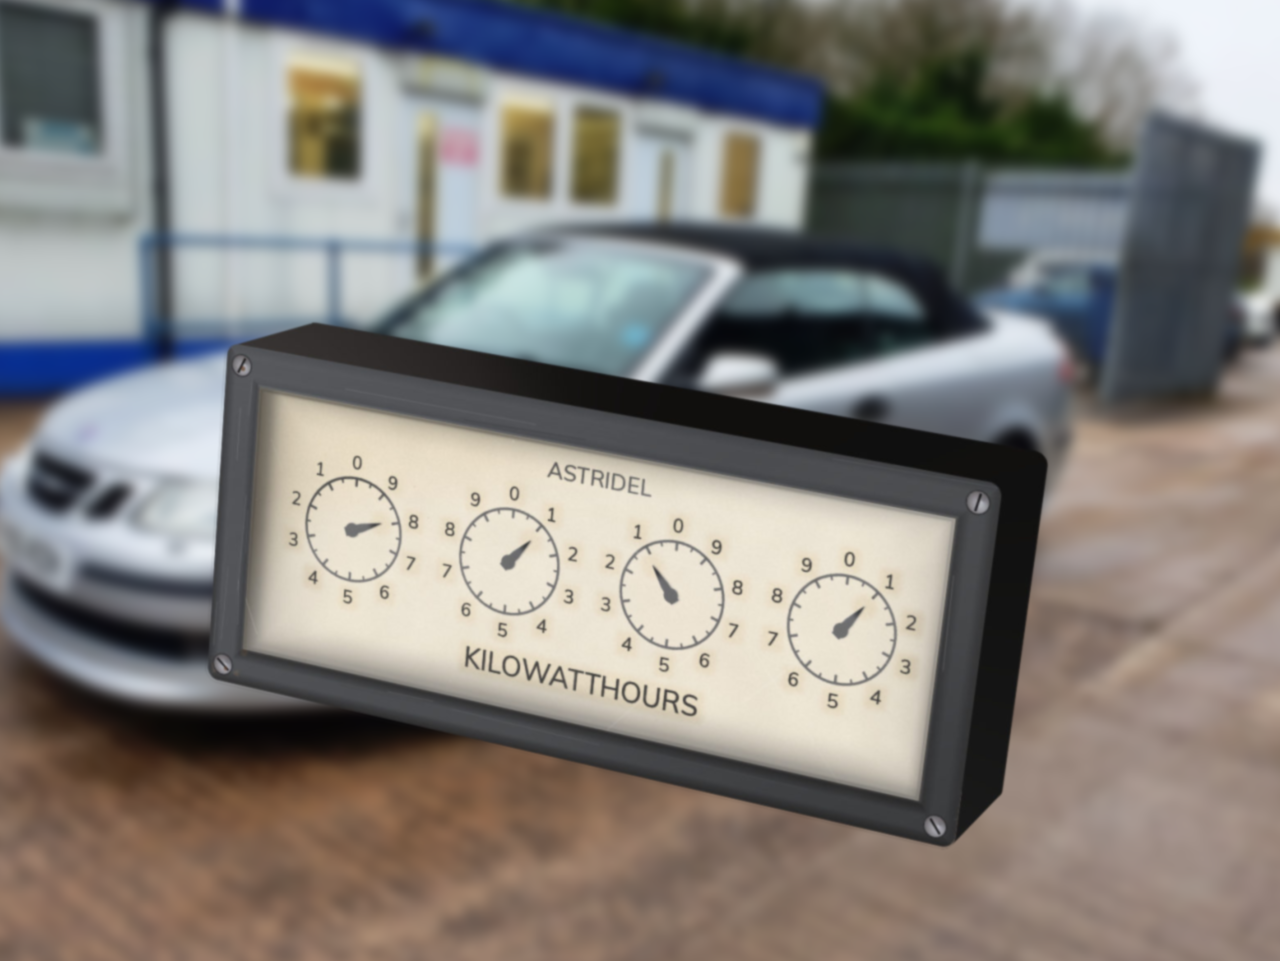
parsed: 8111 kWh
